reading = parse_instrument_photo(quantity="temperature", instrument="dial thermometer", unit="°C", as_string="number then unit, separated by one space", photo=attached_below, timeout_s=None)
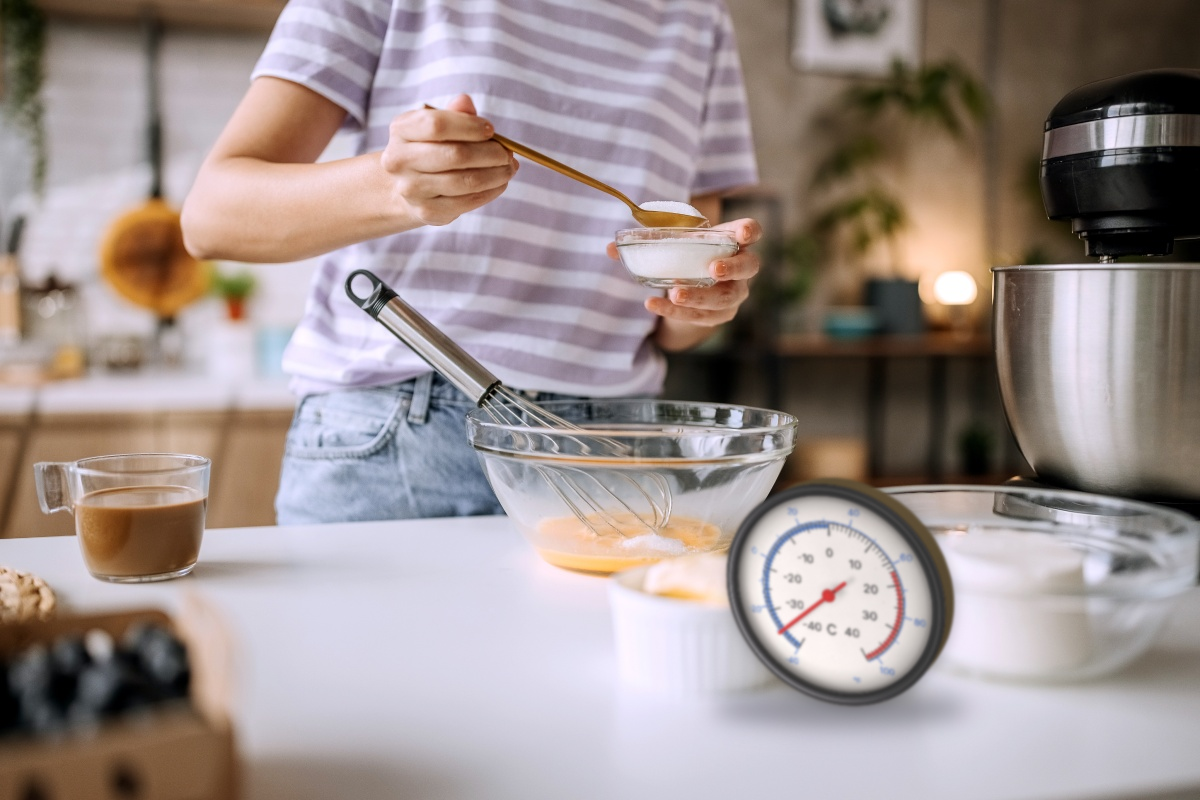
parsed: -35 °C
